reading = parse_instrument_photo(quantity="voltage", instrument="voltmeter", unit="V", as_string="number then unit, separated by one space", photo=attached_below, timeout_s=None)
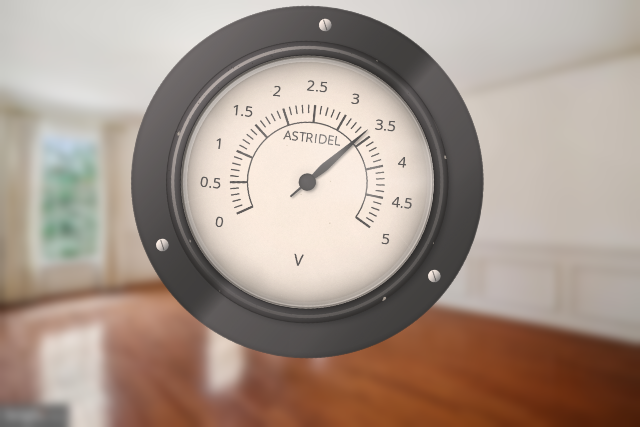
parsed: 3.4 V
